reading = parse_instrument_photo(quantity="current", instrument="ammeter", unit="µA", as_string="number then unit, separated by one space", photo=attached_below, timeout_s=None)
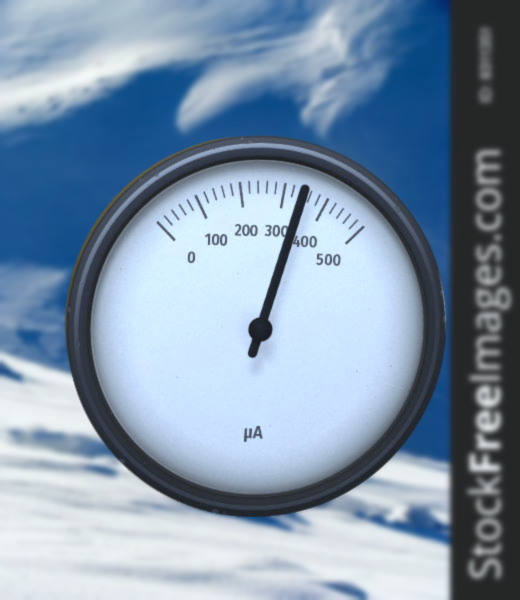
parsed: 340 µA
